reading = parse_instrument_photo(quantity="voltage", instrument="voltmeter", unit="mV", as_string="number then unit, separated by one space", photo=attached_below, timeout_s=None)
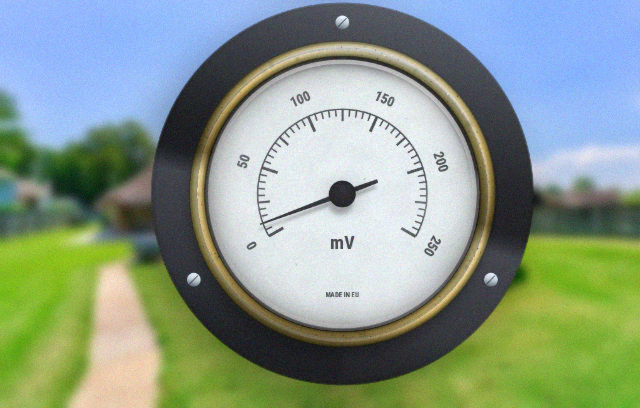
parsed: 10 mV
